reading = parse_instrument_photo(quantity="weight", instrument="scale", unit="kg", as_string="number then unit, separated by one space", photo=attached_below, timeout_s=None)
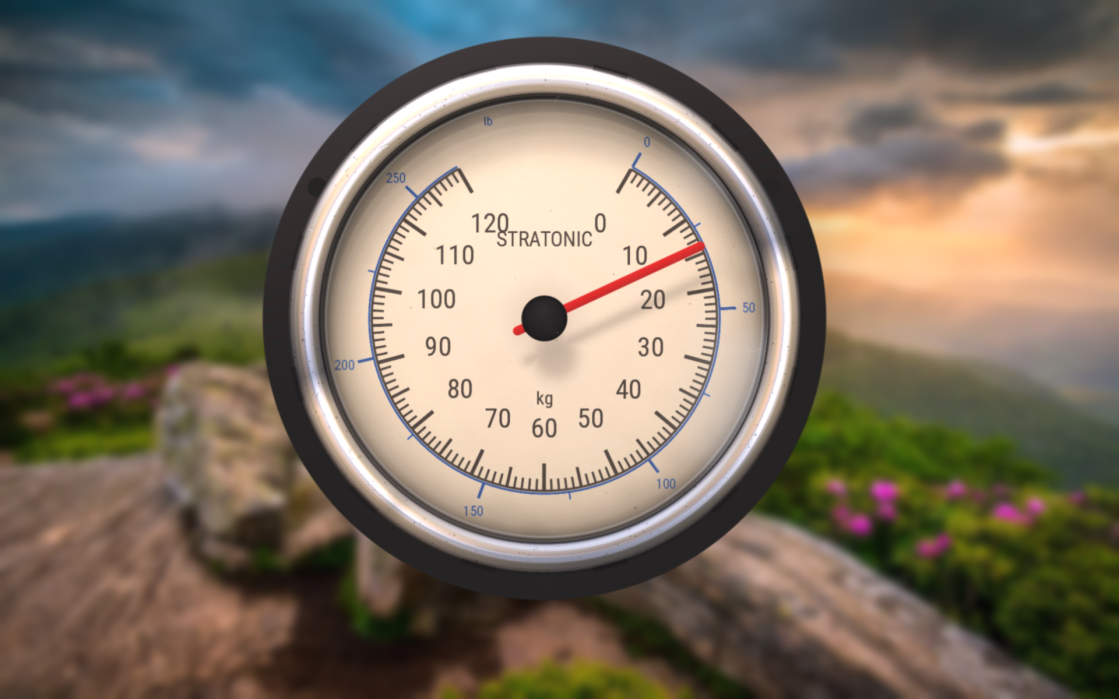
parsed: 14 kg
